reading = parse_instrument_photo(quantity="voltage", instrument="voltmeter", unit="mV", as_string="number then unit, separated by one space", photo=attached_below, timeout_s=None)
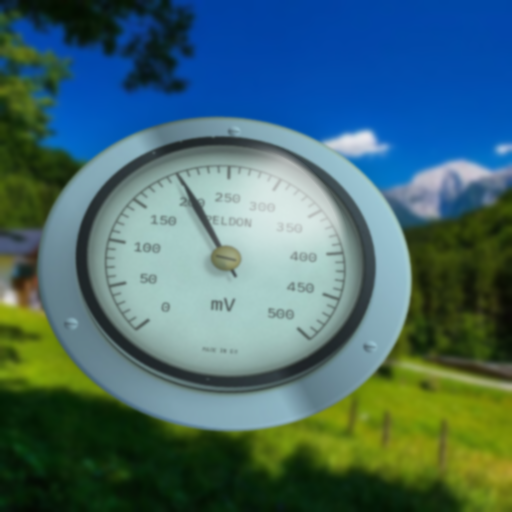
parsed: 200 mV
